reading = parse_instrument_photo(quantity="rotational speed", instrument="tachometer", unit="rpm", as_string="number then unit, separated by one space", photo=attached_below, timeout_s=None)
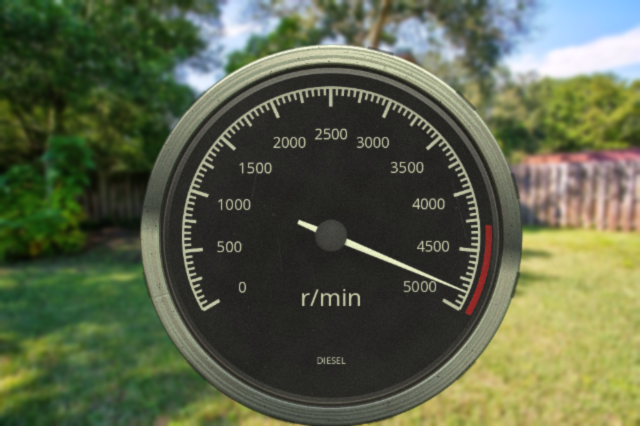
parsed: 4850 rpm
